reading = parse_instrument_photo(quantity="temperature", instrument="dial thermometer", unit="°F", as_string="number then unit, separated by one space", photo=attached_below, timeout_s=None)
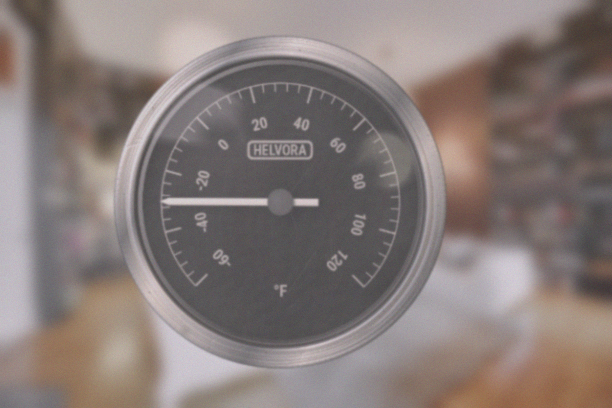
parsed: -30 °F
